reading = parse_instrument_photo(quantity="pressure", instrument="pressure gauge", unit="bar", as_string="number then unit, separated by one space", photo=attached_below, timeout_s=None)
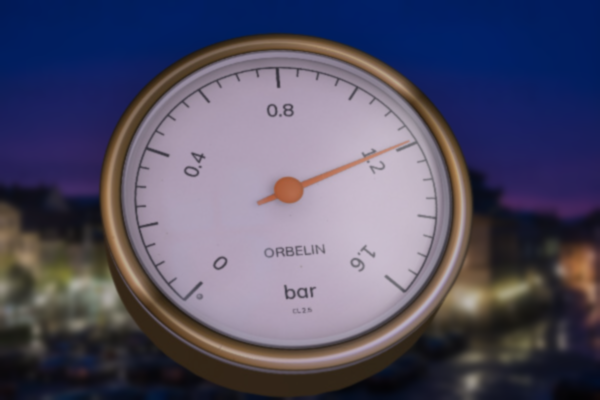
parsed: 1.2 bar
